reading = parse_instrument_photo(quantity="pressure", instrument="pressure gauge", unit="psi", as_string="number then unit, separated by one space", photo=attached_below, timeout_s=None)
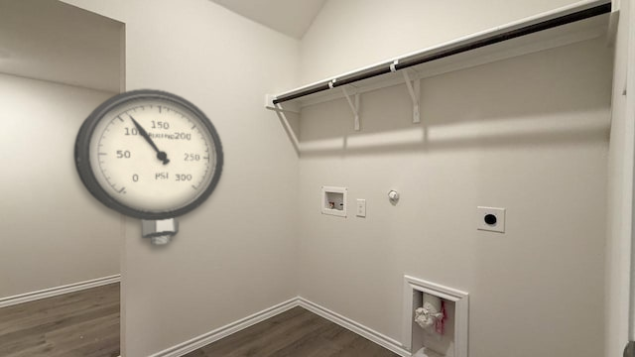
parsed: 110 psi
